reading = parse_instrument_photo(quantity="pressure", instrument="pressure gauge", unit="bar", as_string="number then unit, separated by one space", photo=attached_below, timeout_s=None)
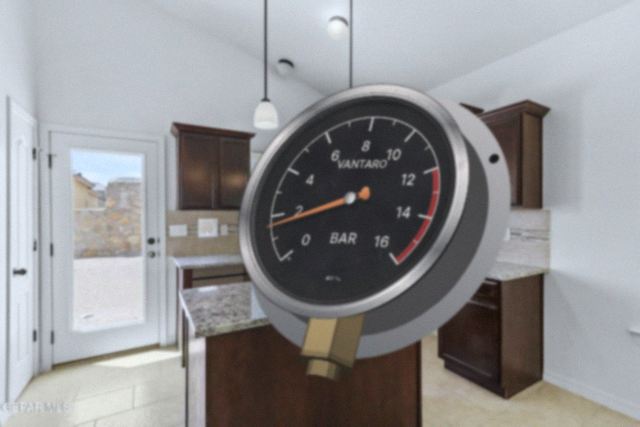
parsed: 1.5 bar
